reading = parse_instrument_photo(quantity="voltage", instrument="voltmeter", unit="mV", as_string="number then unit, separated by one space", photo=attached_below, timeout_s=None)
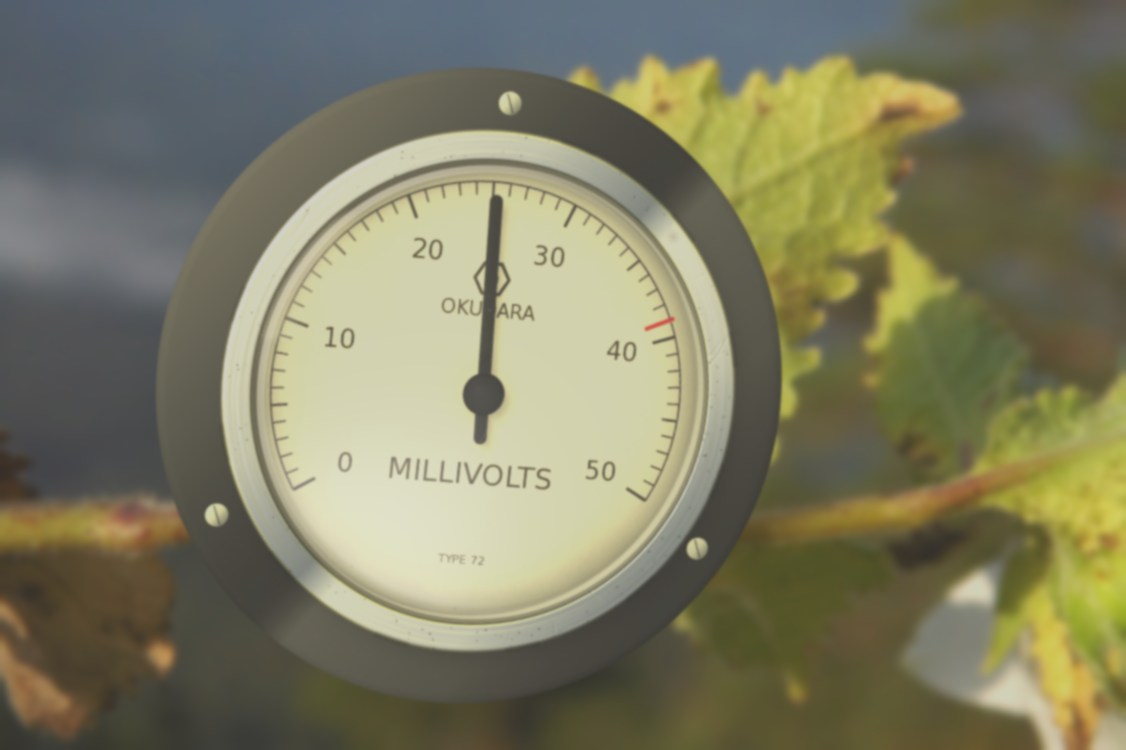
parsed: 25 mV
